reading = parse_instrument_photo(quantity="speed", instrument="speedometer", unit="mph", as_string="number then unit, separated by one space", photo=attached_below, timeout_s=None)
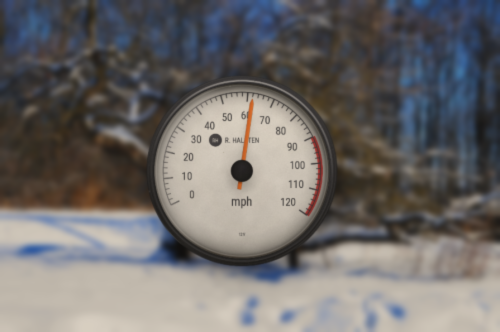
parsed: 62 mph
